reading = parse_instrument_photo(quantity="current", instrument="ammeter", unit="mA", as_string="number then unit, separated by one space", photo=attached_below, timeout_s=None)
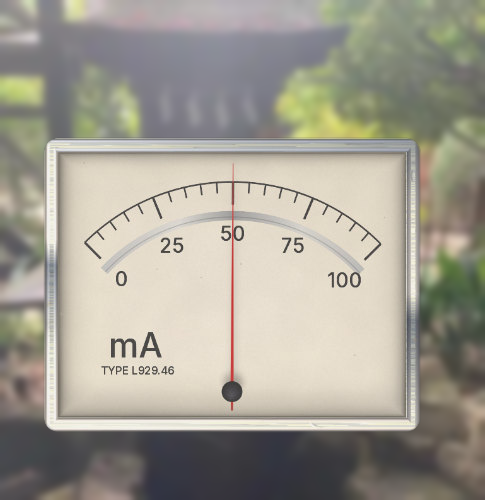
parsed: 50 mA
